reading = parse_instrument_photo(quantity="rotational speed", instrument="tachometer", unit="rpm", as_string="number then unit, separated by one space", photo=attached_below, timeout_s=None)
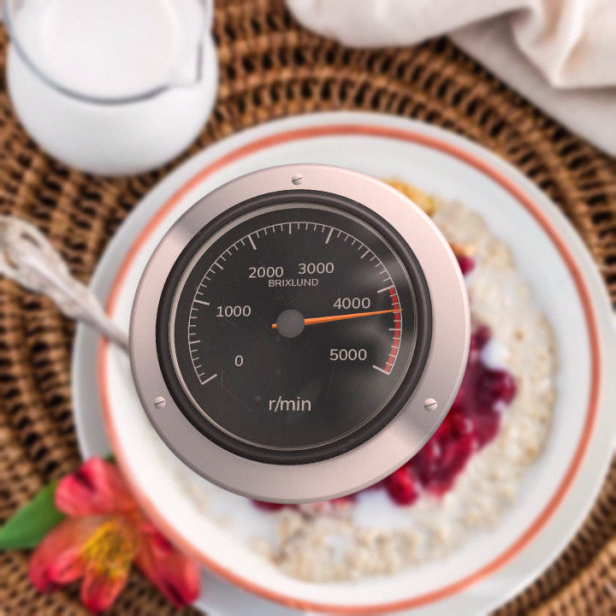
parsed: 4300 rpm
